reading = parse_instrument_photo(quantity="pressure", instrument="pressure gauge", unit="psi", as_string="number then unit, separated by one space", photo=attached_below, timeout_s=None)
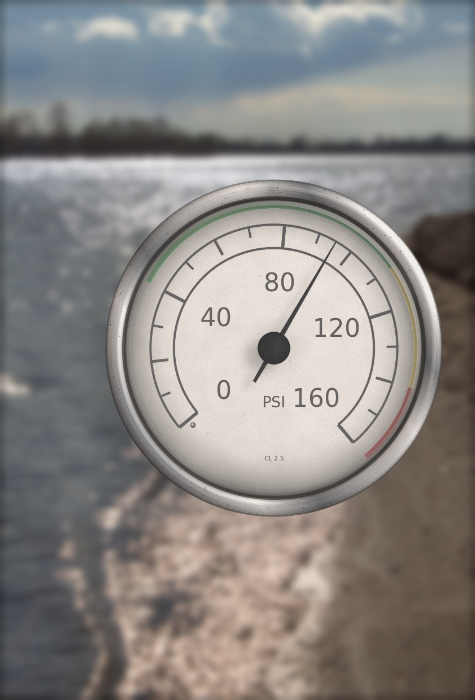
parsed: 95 psi
